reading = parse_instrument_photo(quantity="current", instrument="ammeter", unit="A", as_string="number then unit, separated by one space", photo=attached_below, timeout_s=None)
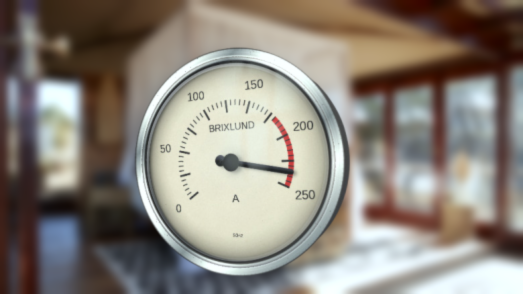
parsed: 235 A
